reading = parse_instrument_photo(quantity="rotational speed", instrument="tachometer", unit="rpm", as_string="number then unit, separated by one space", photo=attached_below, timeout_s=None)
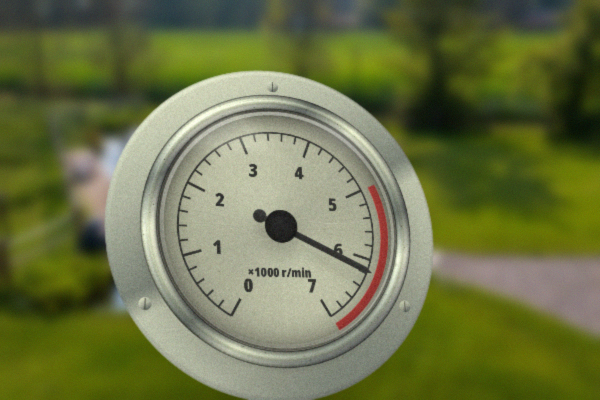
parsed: 6200 rpm
